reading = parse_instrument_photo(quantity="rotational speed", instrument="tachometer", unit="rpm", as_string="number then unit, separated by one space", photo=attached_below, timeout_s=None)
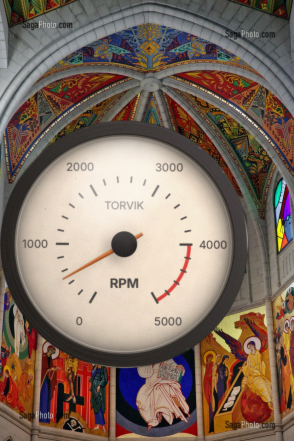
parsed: 500 rpm
